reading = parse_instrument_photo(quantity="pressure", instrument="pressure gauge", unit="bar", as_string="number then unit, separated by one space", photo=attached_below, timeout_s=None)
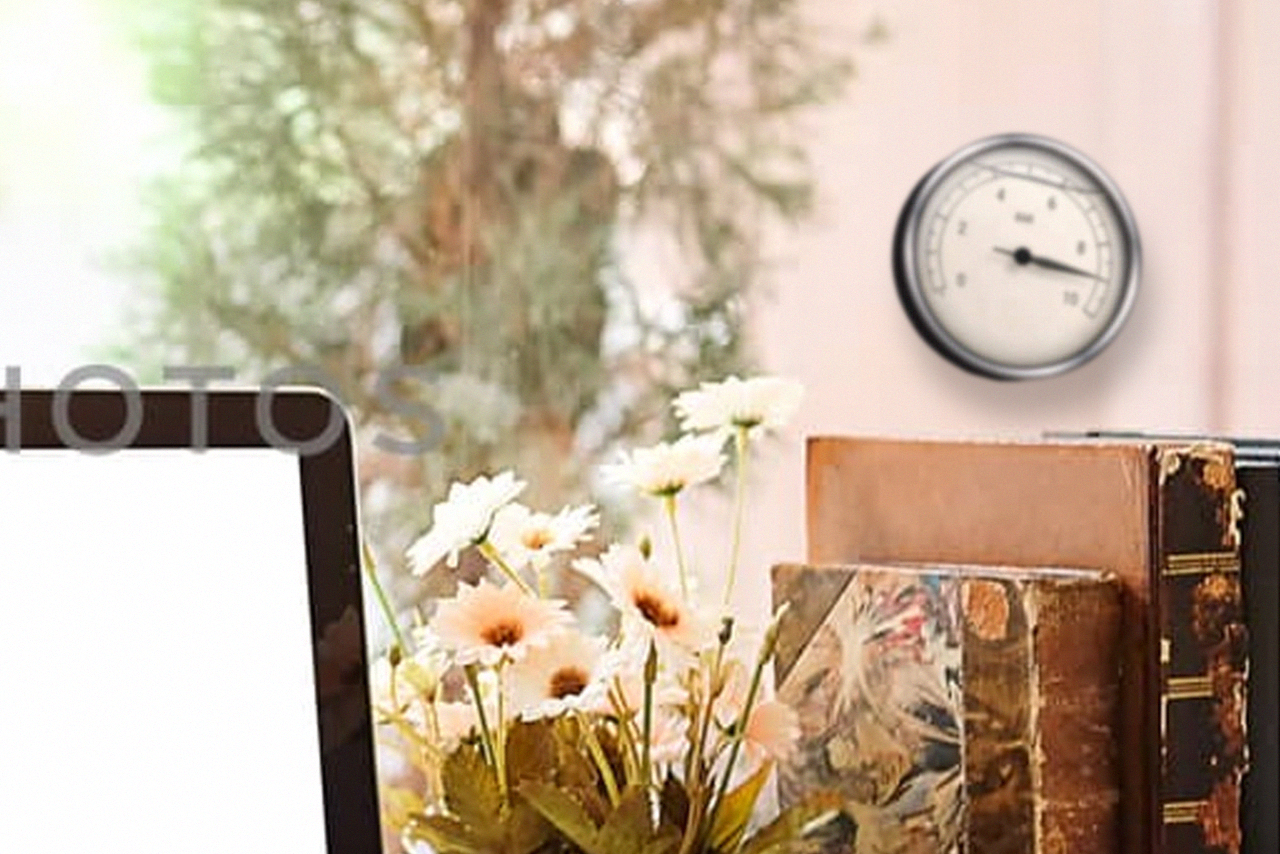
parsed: 9 bar
